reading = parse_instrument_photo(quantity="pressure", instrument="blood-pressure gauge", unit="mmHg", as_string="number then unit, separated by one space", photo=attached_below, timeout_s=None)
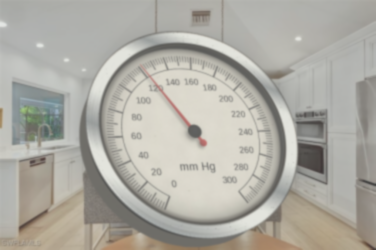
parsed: 120 mmHg
